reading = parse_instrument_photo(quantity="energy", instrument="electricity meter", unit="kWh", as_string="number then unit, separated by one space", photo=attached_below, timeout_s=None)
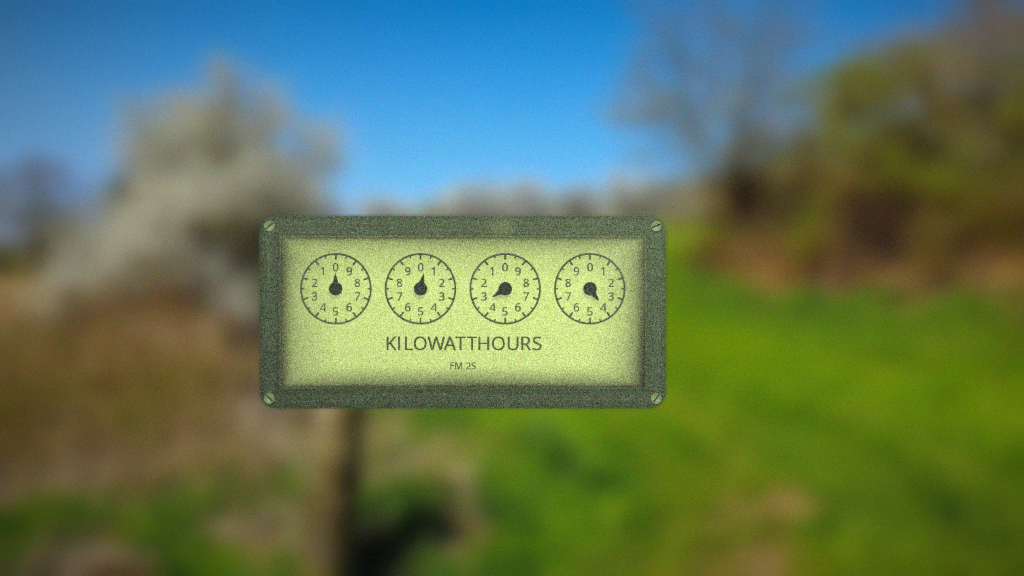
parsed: 34 kWh
